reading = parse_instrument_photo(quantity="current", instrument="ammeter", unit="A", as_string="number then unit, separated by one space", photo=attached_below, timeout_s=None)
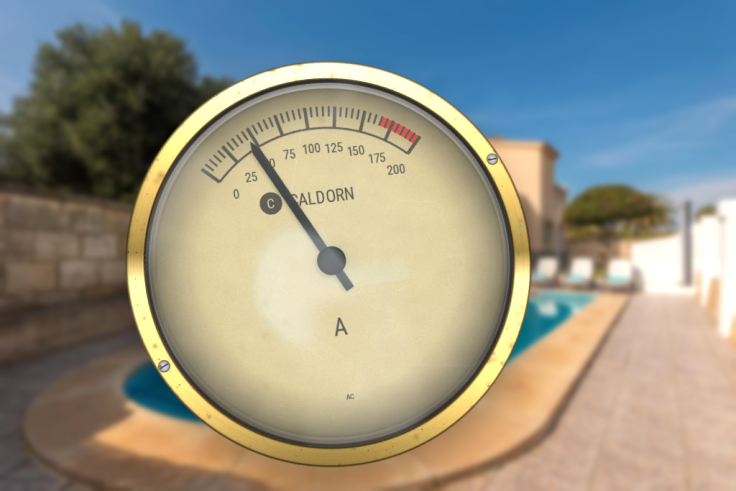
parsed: 45 A
